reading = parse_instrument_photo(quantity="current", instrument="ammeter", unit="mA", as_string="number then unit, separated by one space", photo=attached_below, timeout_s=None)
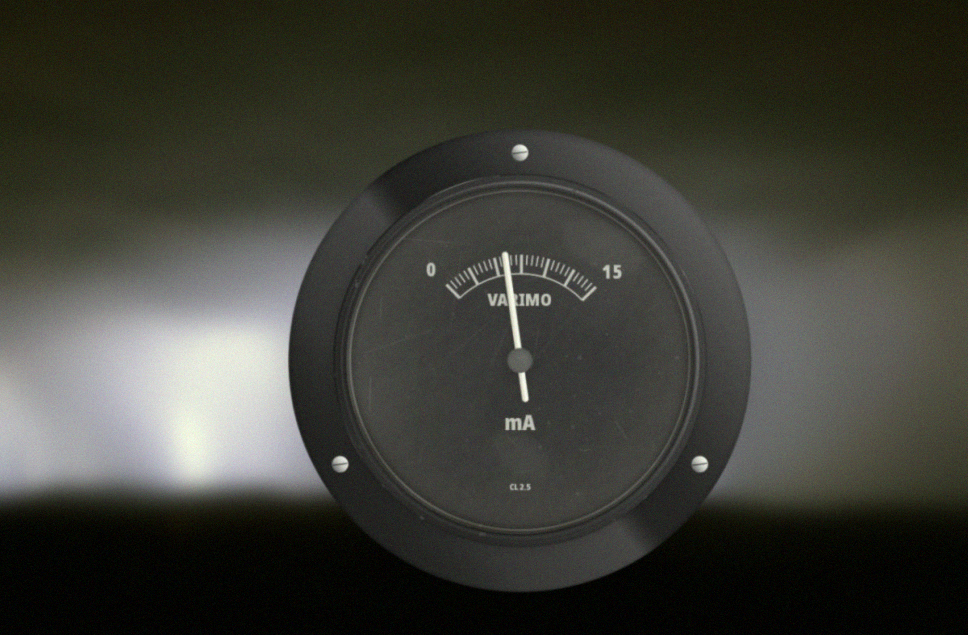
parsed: 6 mA
